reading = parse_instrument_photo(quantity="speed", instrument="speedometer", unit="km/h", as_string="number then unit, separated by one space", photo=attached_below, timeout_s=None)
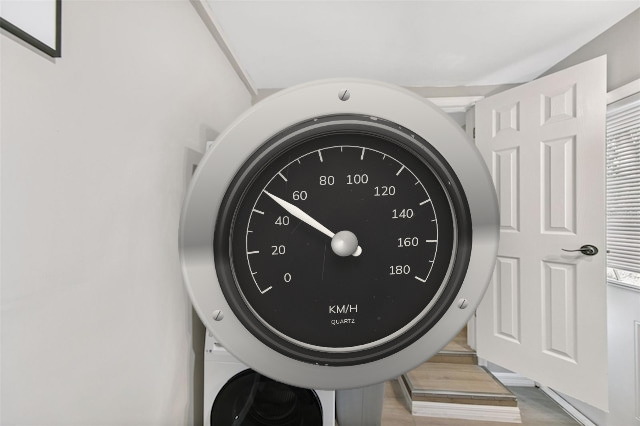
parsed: 50 km/h
